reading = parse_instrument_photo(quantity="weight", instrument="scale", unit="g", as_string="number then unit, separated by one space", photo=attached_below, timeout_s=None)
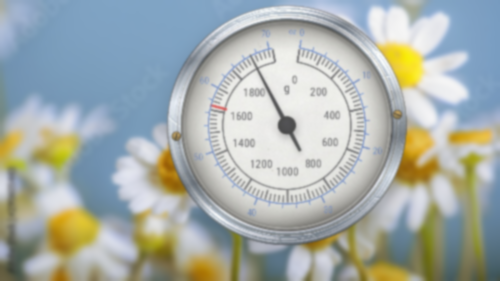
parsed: 1900 g
